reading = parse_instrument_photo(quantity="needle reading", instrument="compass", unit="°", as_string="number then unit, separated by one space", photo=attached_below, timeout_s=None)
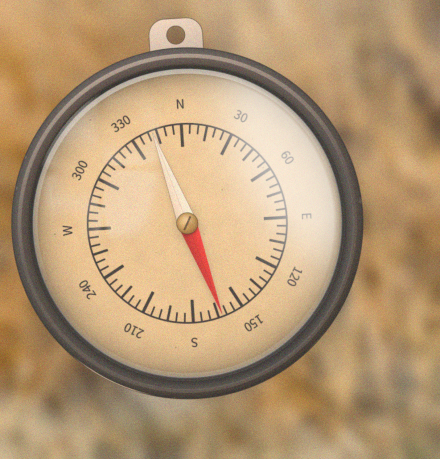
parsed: 162.5 °
